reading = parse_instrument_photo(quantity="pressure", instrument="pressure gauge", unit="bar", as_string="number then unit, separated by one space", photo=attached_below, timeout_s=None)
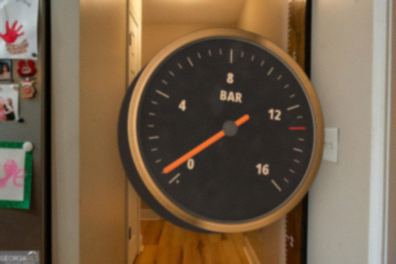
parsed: 0.5 bar
